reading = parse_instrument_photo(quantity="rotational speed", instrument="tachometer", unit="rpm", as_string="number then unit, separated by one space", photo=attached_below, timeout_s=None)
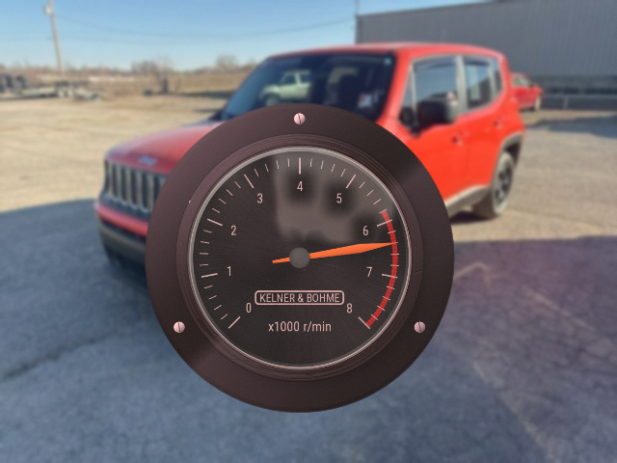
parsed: 6400 rpm
